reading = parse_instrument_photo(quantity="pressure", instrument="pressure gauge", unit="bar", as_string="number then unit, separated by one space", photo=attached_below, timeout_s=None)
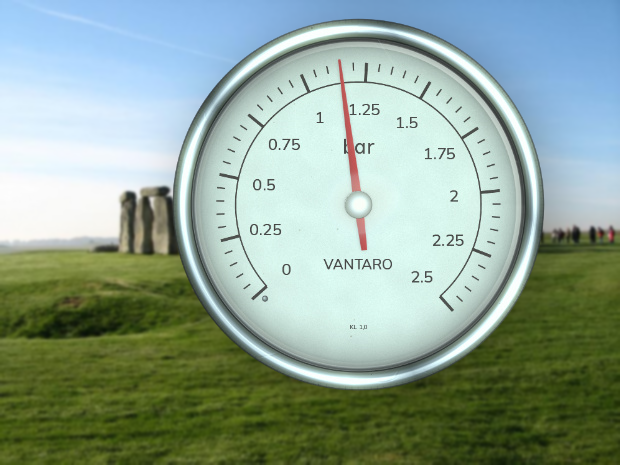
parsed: 1.15 bar
